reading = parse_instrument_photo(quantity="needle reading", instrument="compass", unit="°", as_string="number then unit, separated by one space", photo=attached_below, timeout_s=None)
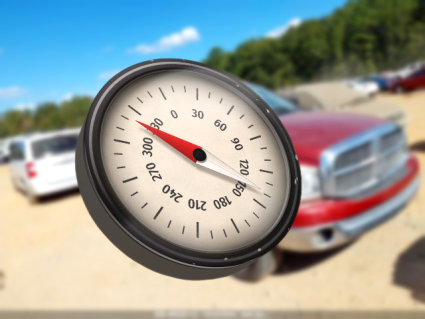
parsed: 320 °
